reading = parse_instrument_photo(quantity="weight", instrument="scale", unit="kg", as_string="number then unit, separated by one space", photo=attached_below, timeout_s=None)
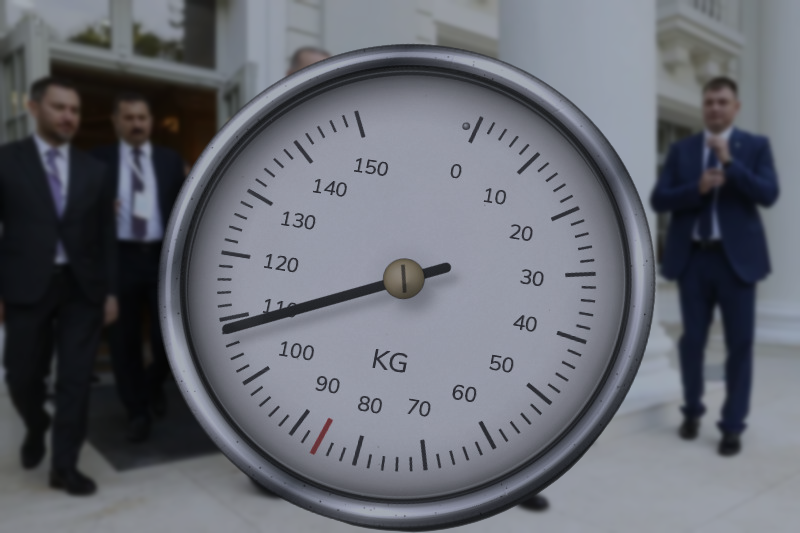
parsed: 108 kg
